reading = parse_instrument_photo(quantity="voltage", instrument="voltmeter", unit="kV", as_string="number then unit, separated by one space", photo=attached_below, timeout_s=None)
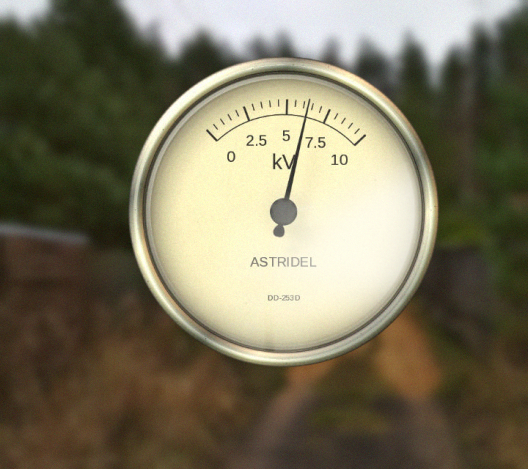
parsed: 6.25 kV
